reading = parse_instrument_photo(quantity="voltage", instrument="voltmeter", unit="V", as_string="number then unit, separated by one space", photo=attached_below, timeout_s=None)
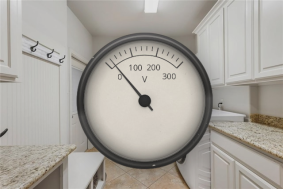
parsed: 20 V
